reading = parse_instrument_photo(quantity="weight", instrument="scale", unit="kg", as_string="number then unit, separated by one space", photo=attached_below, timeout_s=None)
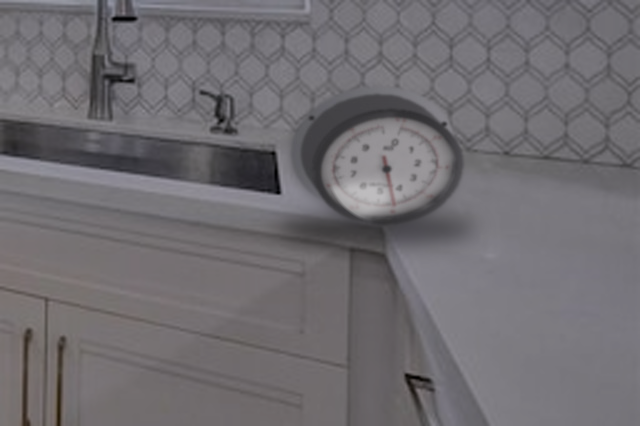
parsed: 4.5 kg
